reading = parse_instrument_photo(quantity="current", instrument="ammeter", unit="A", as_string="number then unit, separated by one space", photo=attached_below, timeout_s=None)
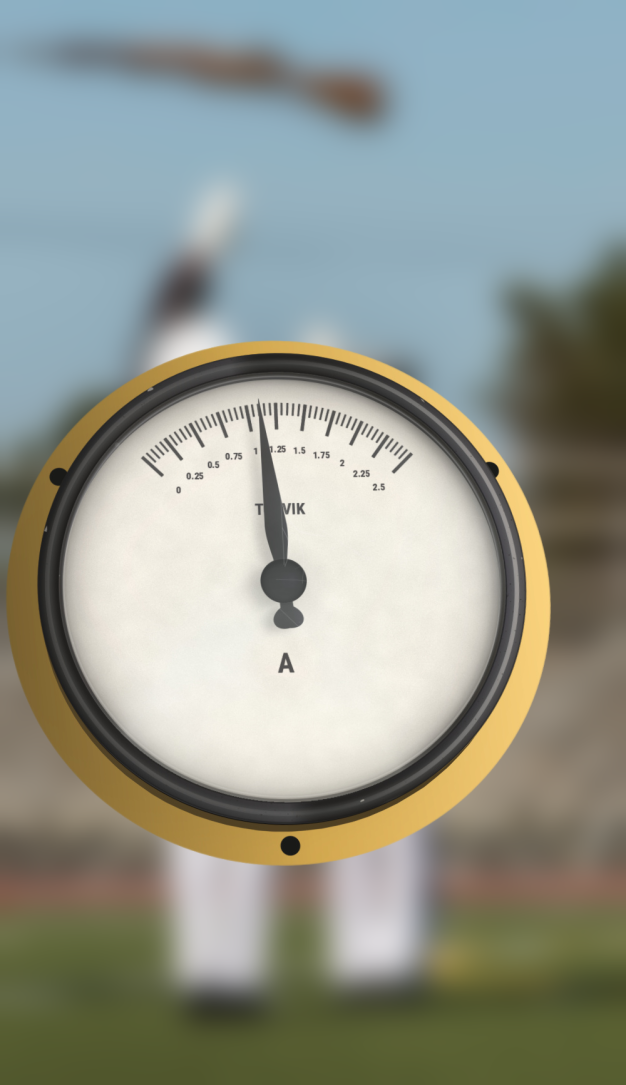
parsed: 1.1 A
